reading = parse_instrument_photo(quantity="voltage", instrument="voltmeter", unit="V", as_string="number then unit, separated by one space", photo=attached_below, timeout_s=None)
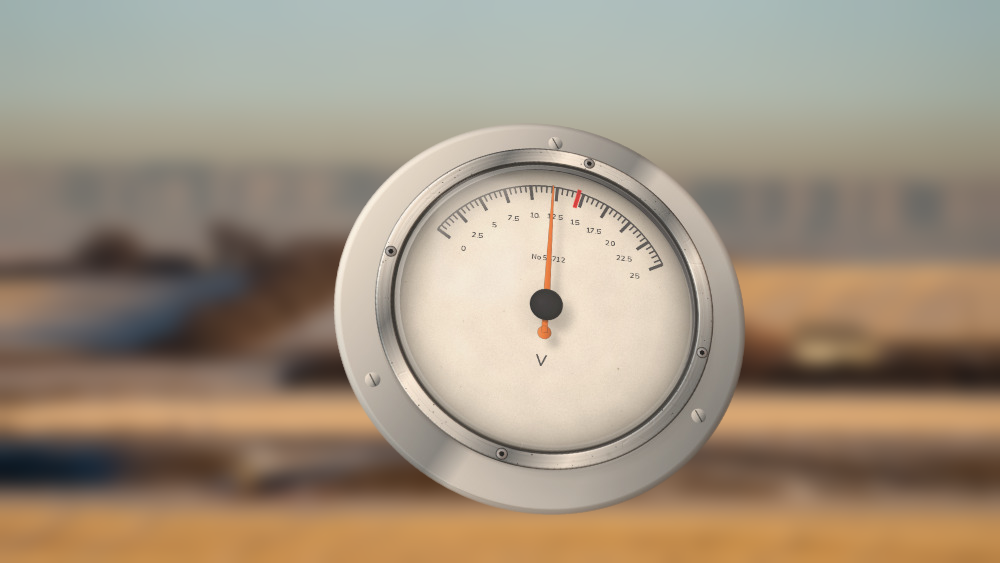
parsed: 12 V
